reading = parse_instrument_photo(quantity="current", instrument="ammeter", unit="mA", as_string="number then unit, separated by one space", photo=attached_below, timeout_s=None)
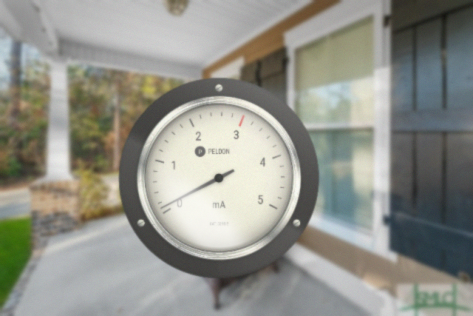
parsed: 0.1 mA
